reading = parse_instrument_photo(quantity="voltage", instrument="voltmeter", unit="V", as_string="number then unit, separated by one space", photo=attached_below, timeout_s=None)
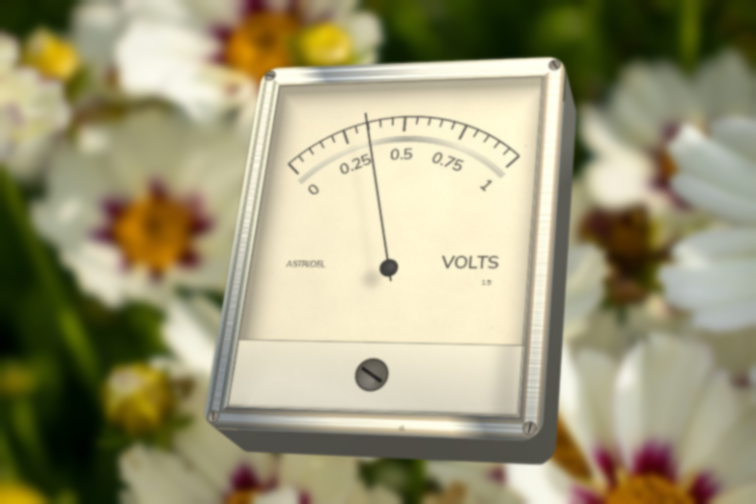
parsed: 0.35 V
